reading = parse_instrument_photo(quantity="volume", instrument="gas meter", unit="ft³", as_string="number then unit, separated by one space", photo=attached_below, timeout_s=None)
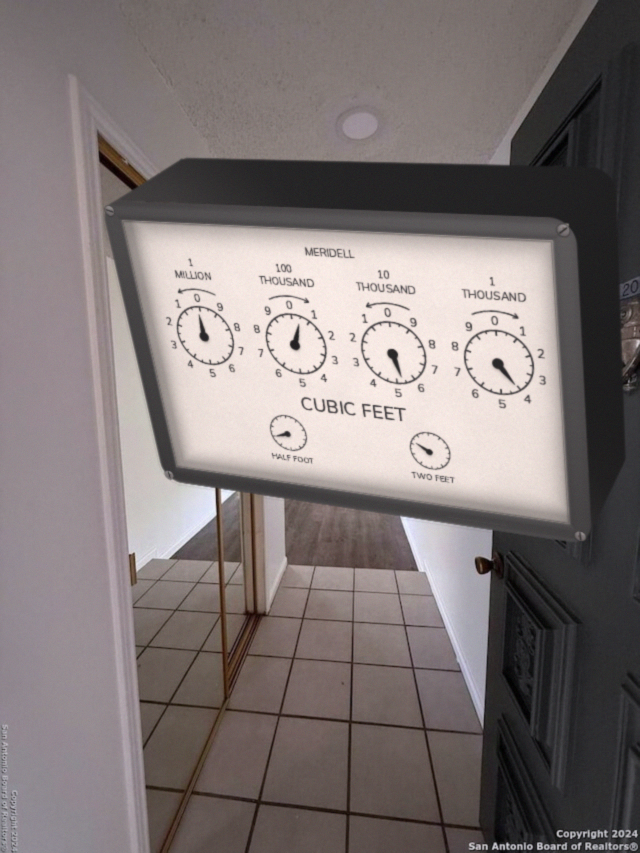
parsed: 5400 ft³
